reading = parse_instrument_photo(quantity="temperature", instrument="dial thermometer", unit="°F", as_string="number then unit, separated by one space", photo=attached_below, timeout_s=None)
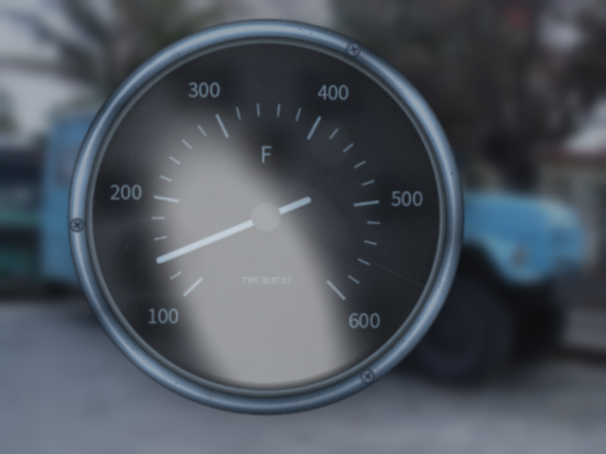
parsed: 140 °F
